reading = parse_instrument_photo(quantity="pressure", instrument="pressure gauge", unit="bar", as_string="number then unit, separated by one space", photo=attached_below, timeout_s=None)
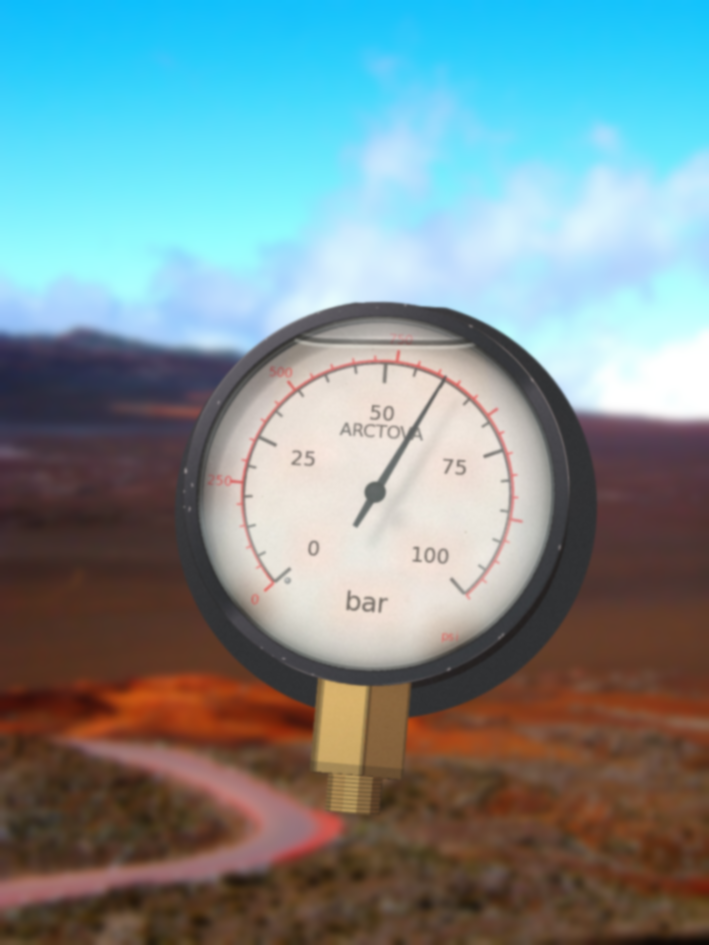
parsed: 60 bar
